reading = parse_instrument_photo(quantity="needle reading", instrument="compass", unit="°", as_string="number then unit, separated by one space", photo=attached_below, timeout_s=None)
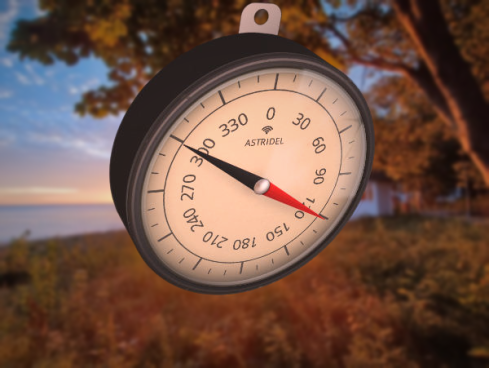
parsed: 120 °
